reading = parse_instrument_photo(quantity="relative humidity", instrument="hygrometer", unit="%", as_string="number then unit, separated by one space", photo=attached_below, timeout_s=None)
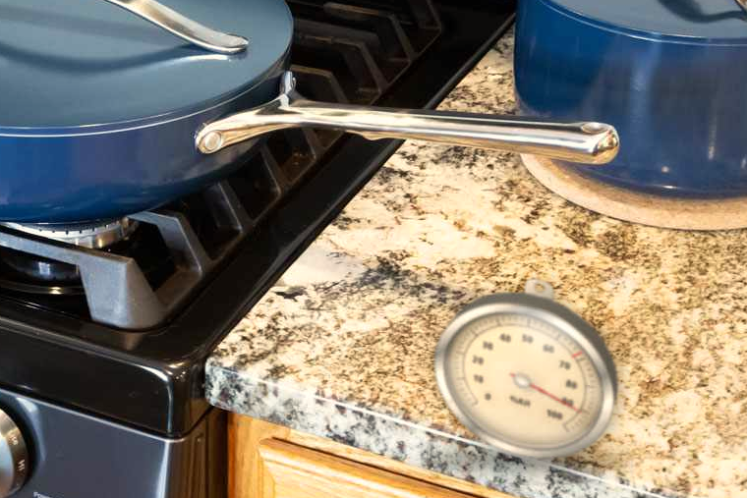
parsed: 90 %
